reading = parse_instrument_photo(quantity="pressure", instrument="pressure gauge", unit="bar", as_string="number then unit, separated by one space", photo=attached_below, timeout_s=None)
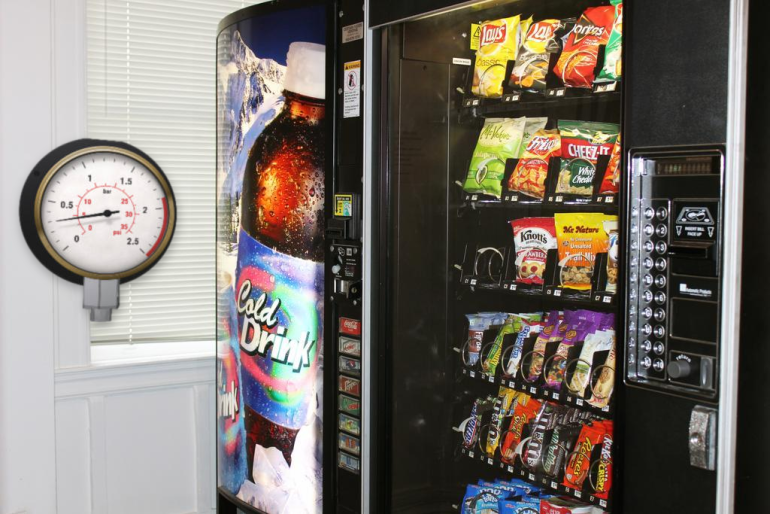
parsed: 0.3 bar
